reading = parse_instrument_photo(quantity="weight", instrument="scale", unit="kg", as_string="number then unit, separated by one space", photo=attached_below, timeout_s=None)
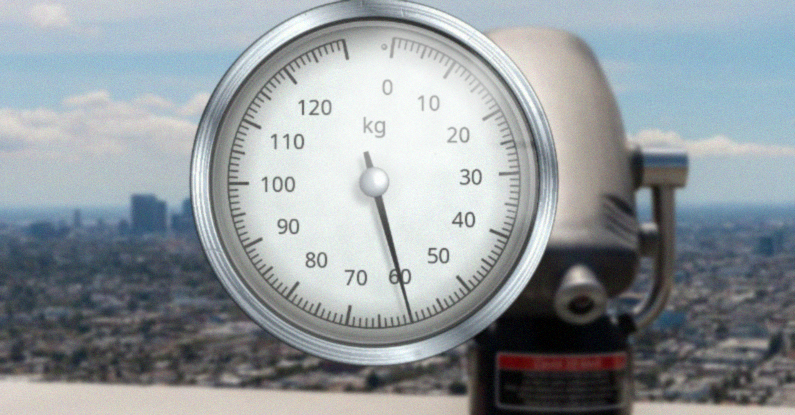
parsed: 60 kg
